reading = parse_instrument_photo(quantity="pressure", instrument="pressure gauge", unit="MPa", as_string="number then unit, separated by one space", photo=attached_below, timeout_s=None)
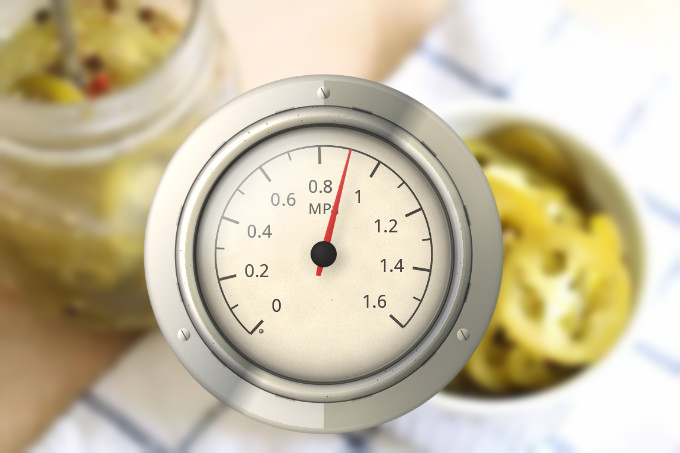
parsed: 0.9 MPa
